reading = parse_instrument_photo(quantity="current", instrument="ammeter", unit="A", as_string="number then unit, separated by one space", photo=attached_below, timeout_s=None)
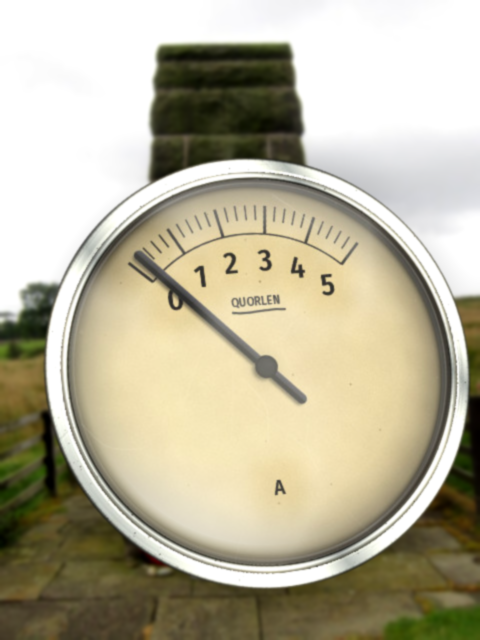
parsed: 0.2 A
